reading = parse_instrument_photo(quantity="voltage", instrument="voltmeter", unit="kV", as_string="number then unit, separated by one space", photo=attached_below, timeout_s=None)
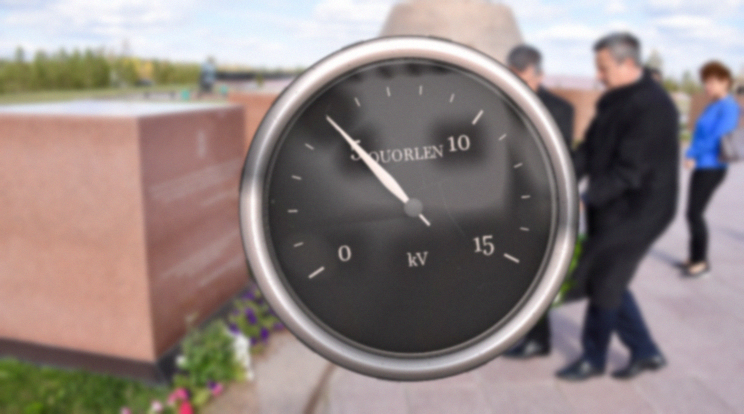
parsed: 5 kV
